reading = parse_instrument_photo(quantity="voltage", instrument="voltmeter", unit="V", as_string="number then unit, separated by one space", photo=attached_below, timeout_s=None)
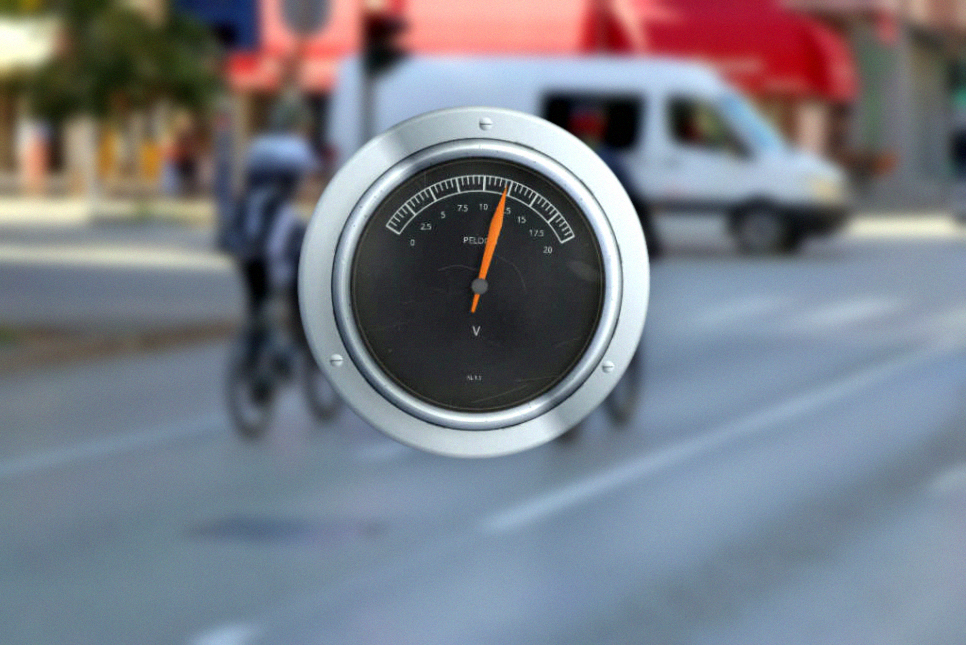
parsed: 12 V
